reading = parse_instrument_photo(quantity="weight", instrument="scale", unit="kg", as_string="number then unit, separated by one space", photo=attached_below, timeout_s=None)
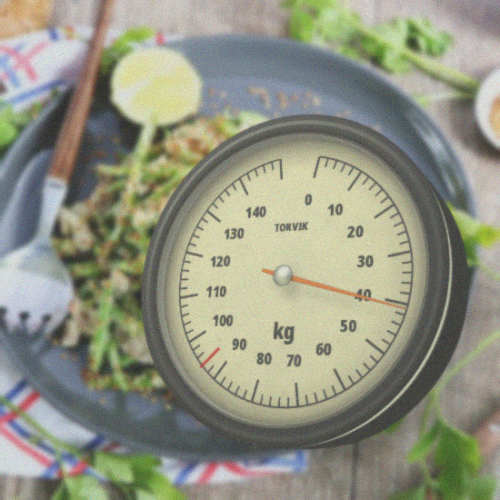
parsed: 41 kg
